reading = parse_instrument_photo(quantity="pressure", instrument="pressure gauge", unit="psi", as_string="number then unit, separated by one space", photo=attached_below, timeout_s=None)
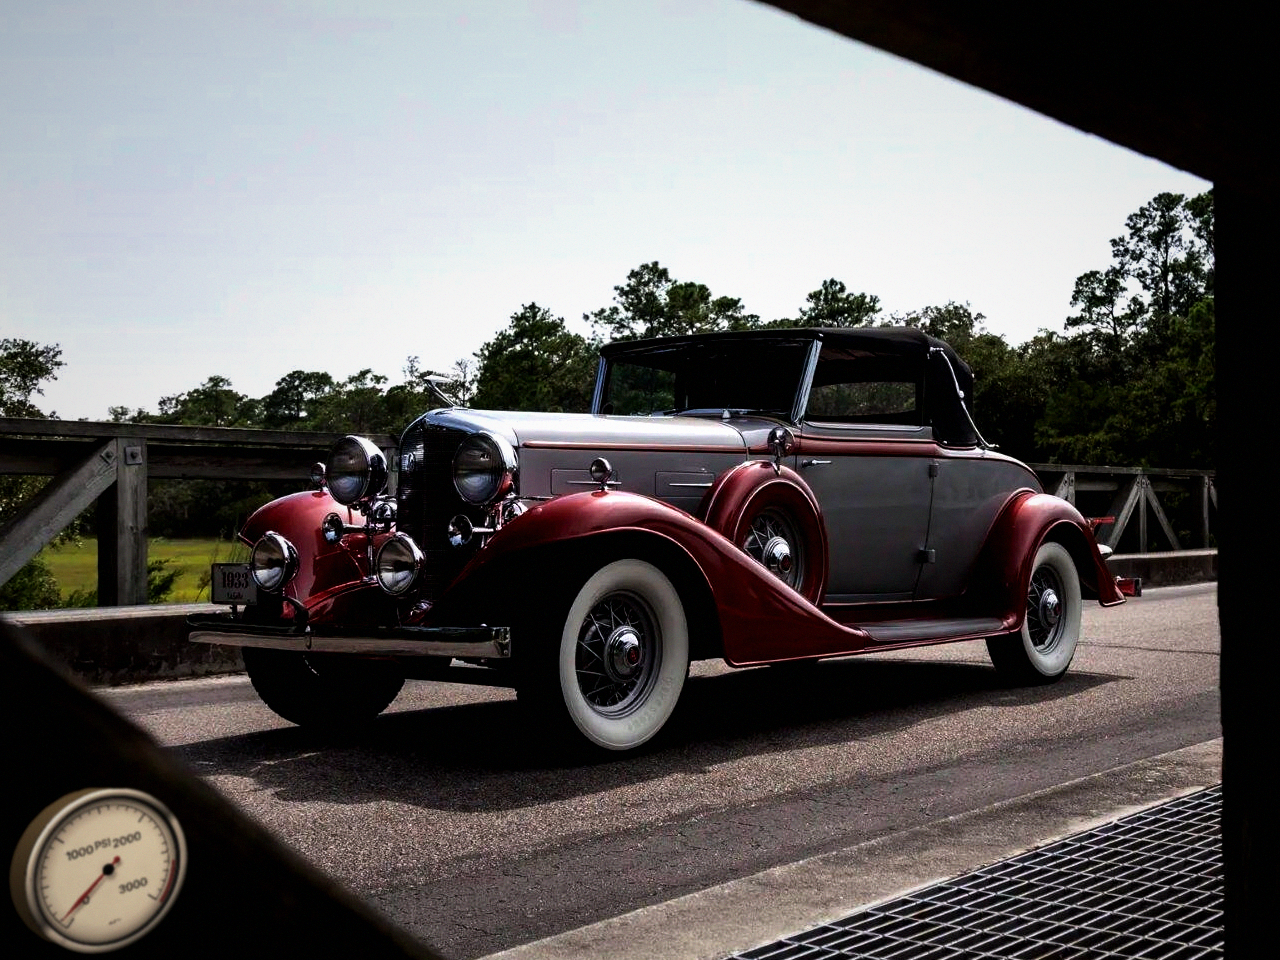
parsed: 100 psi
